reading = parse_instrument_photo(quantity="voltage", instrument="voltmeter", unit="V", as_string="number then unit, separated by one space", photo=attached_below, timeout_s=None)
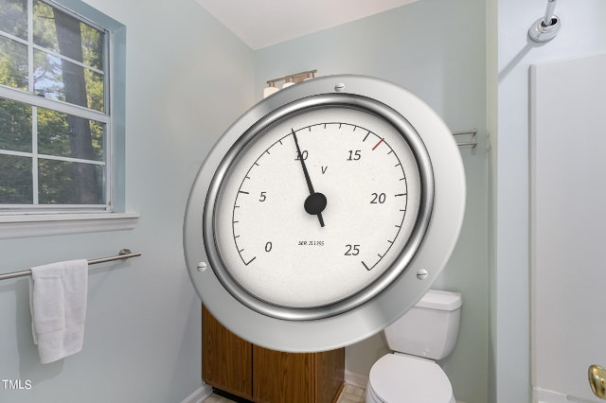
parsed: 10 V
